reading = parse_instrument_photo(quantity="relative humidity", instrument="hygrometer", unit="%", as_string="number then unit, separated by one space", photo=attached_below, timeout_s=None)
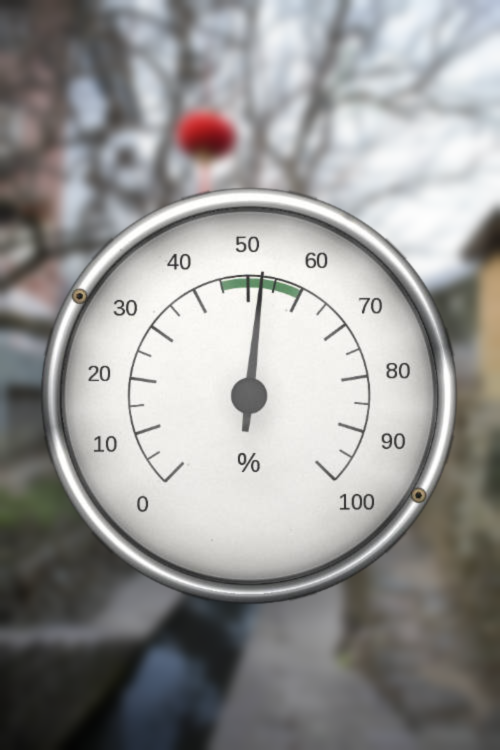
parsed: 52.5 %
